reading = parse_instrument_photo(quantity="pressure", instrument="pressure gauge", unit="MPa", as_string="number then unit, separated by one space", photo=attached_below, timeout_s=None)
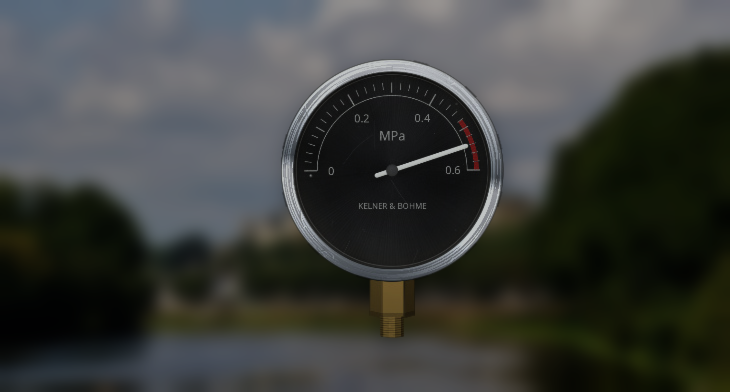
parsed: 0.54 MPa
